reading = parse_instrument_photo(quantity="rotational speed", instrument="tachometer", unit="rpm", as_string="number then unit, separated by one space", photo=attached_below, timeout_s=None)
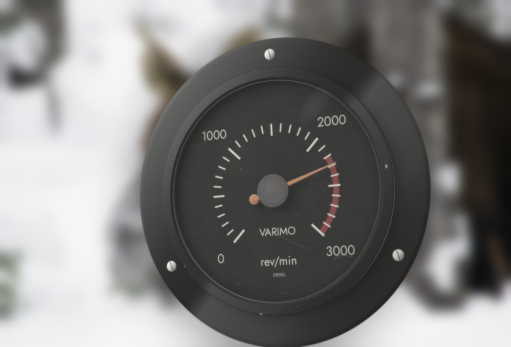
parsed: 2300 rpm
